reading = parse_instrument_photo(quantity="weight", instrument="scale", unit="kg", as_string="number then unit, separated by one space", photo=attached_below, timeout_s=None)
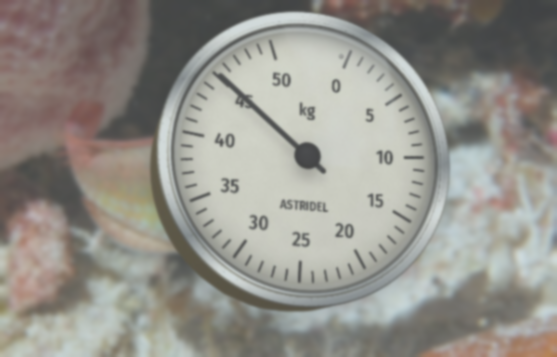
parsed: 45 kg
